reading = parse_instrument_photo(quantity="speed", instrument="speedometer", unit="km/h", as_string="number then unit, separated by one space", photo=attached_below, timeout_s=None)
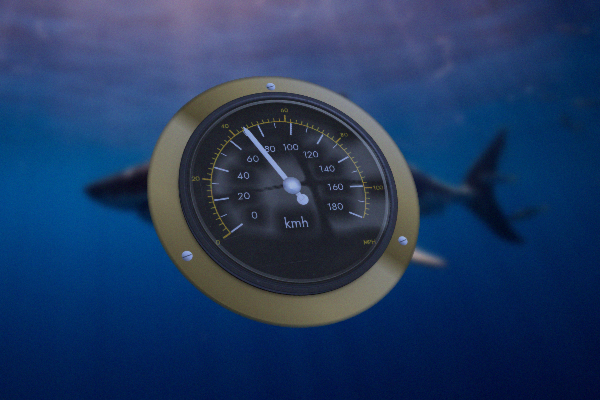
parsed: 70 km/h
